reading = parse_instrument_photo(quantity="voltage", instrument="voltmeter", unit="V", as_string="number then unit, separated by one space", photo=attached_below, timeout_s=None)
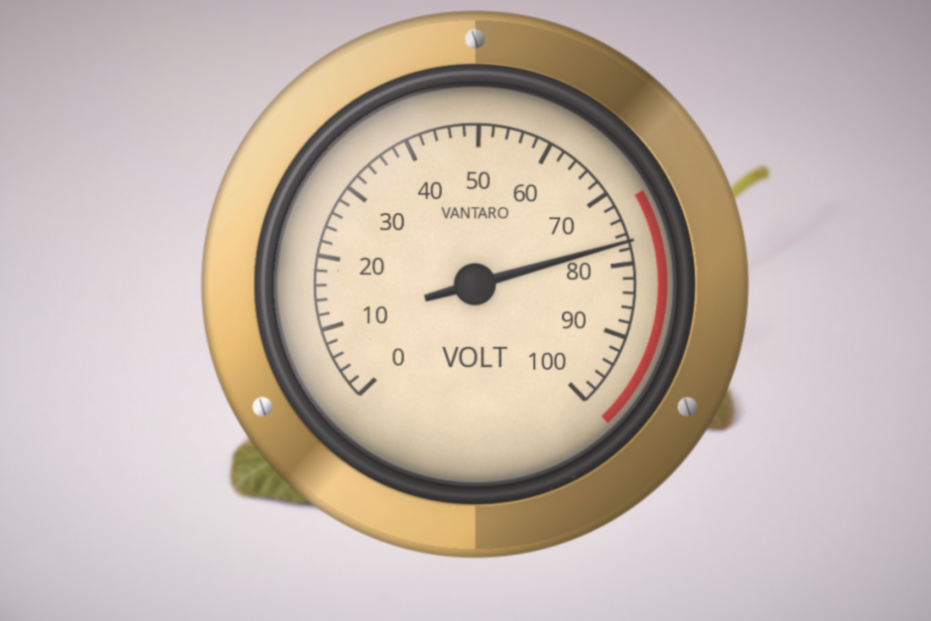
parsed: 77 V
